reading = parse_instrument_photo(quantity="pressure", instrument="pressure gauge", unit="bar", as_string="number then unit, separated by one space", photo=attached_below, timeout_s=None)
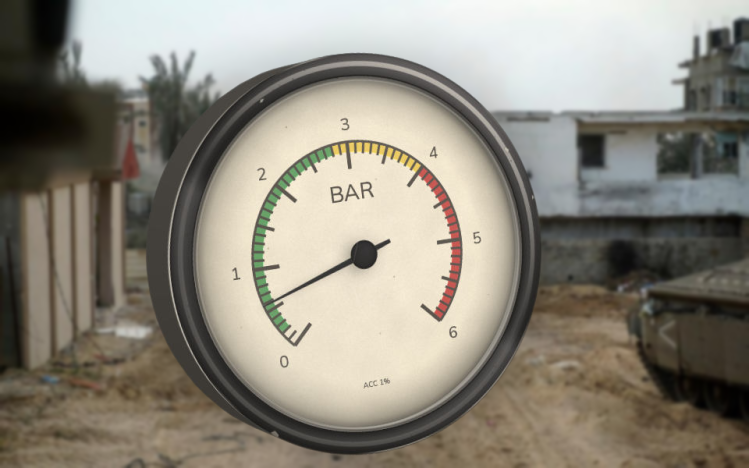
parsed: 0.6 bar
